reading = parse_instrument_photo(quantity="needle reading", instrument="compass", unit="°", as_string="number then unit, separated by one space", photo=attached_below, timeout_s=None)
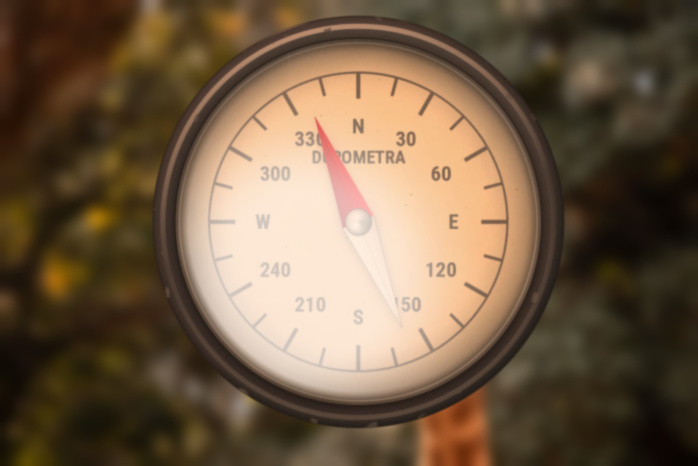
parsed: 337.5 °
